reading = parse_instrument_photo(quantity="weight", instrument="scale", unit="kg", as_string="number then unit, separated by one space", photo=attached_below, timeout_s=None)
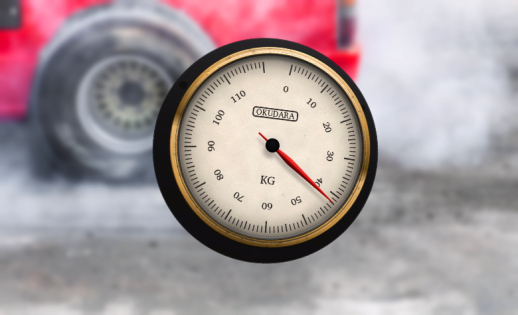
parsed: 42 kg
